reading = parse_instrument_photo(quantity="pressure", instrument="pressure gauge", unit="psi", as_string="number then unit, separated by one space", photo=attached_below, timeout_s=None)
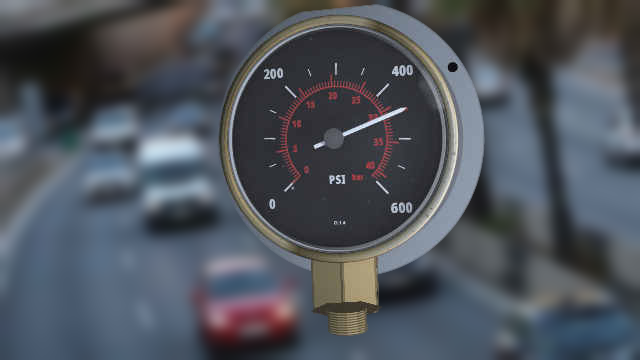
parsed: 450 psi
